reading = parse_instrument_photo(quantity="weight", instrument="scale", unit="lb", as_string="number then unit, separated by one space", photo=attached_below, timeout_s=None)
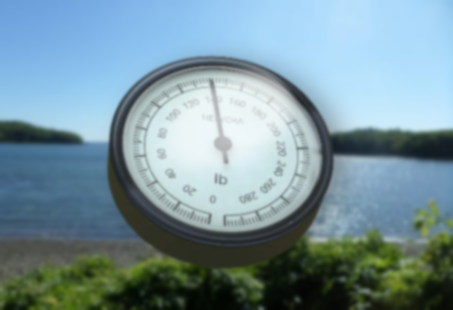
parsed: 140 lb
